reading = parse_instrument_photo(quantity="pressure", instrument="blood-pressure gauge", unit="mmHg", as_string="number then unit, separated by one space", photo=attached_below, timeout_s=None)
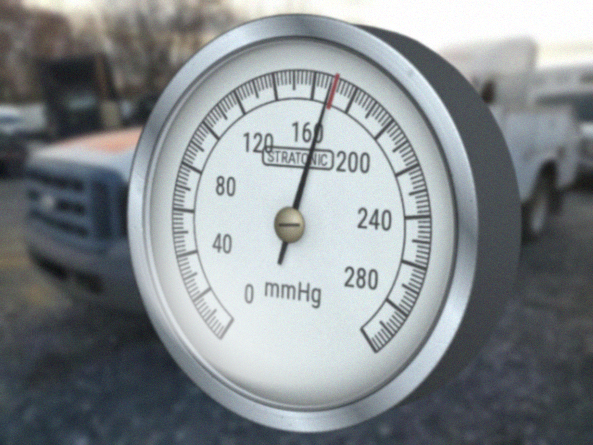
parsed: 170 mmHg
